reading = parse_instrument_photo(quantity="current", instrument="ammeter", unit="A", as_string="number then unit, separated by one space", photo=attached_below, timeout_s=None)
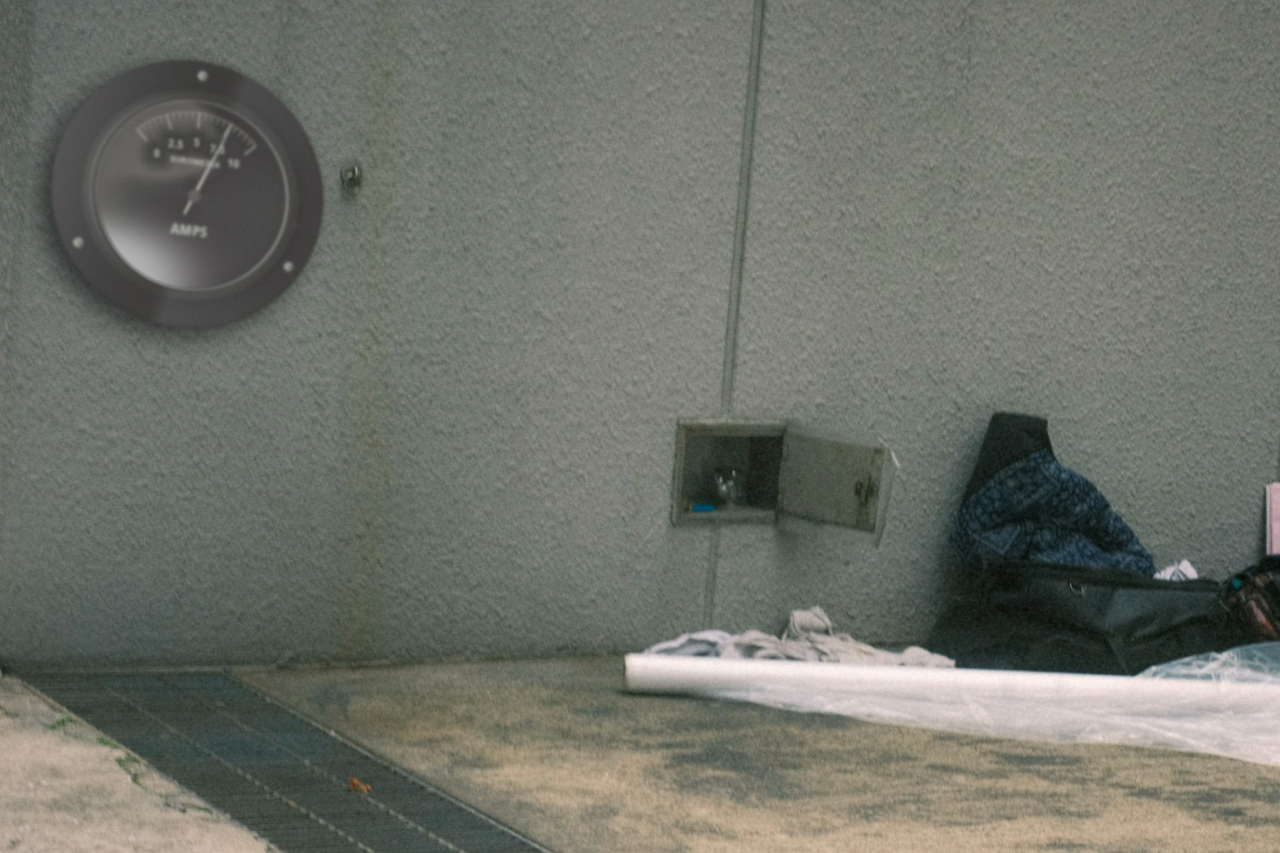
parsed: 7.5 A
